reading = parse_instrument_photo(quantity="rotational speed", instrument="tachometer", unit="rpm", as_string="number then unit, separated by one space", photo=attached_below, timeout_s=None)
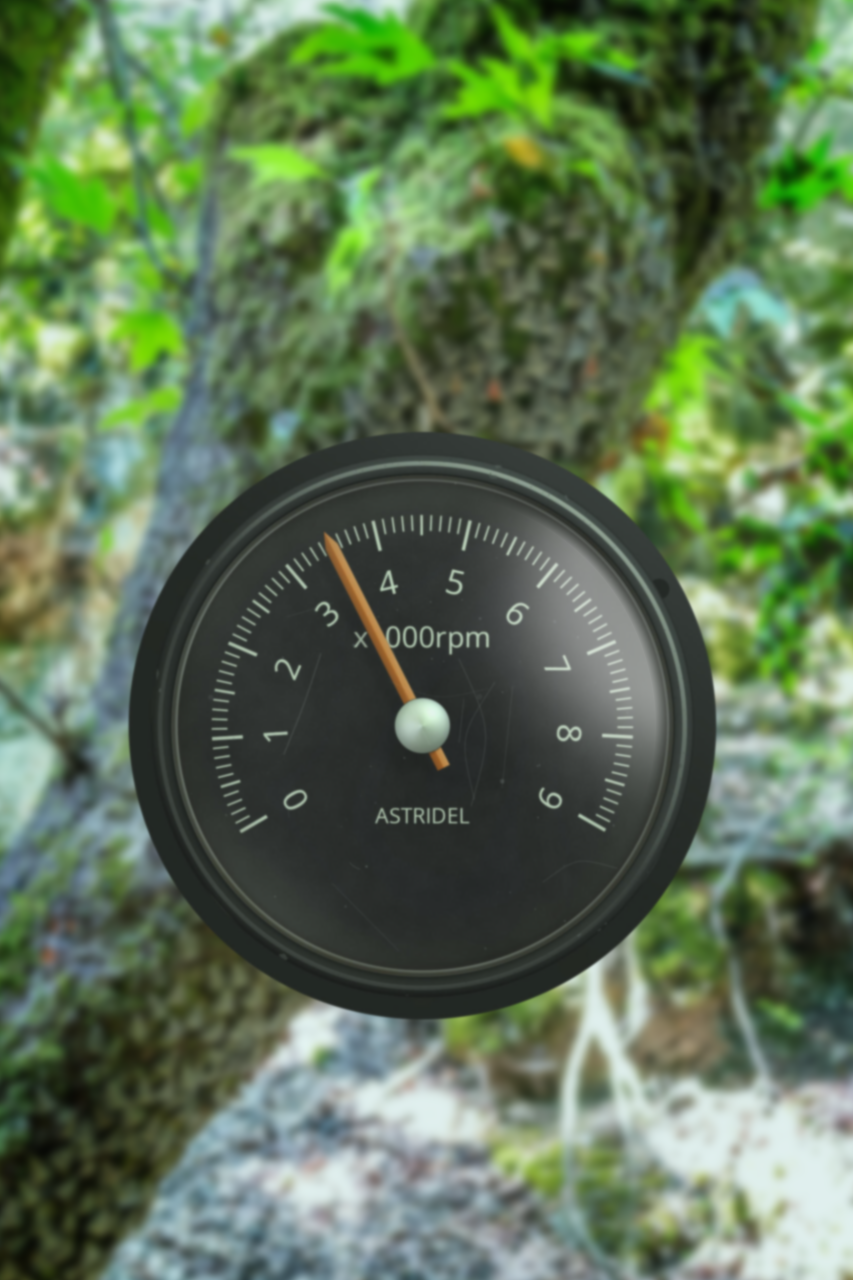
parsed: 3500 rpm
